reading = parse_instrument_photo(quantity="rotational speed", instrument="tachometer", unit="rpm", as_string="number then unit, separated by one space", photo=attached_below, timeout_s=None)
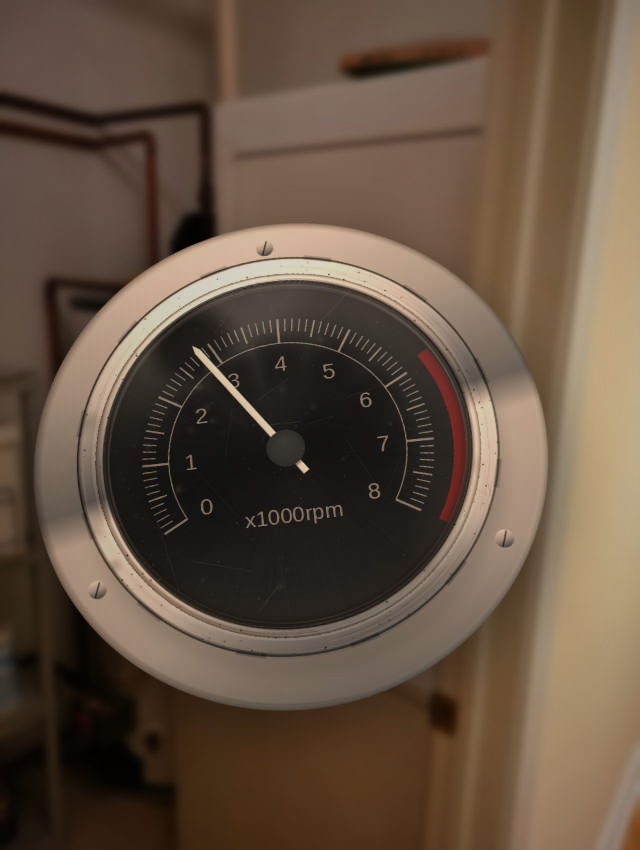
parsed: 2800 rpm
